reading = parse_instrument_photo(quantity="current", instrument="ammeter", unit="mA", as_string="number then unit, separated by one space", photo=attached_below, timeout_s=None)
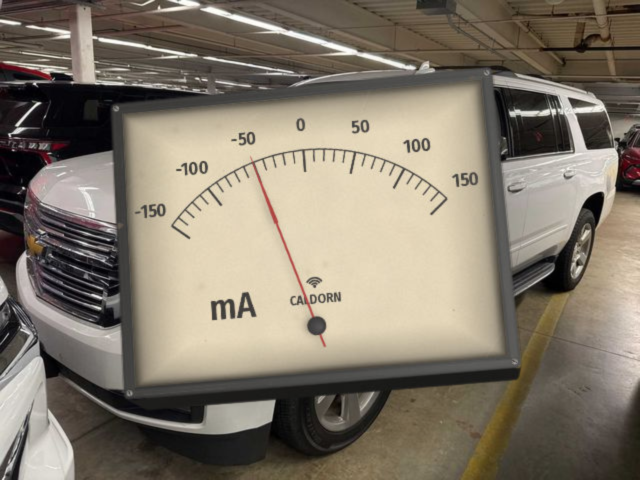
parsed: -50 mA
